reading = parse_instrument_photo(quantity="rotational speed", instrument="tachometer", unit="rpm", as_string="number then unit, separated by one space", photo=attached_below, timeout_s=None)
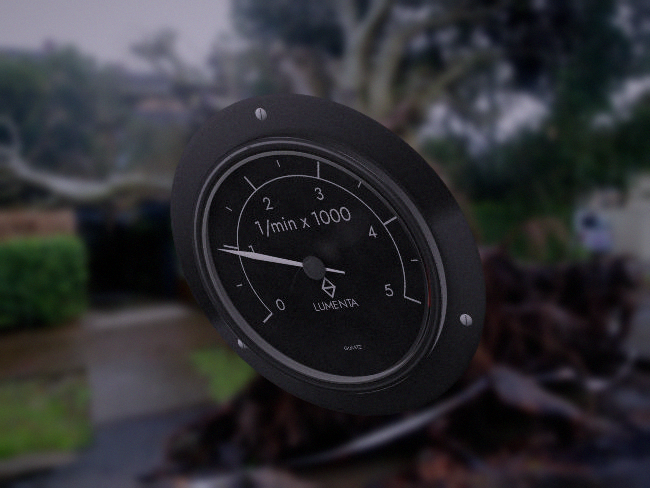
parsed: 1000 rpm
